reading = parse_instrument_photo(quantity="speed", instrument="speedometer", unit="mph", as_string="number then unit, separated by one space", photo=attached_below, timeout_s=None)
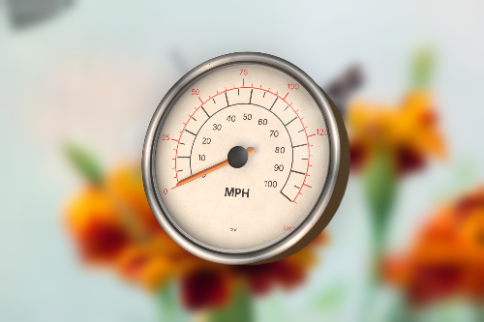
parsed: 0 mph
